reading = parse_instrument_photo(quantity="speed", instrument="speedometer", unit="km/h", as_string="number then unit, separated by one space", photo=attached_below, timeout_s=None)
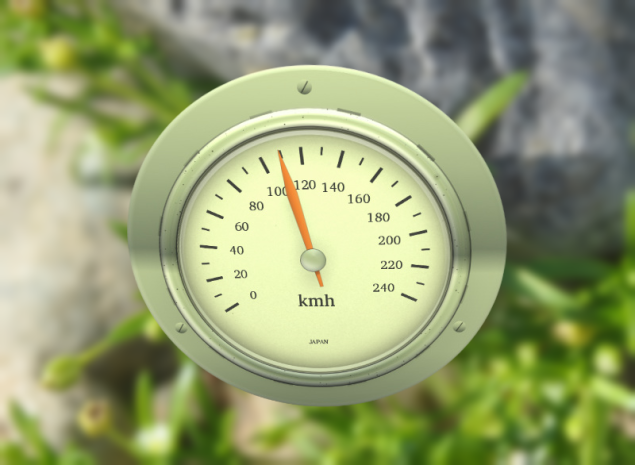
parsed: 110 km/h
